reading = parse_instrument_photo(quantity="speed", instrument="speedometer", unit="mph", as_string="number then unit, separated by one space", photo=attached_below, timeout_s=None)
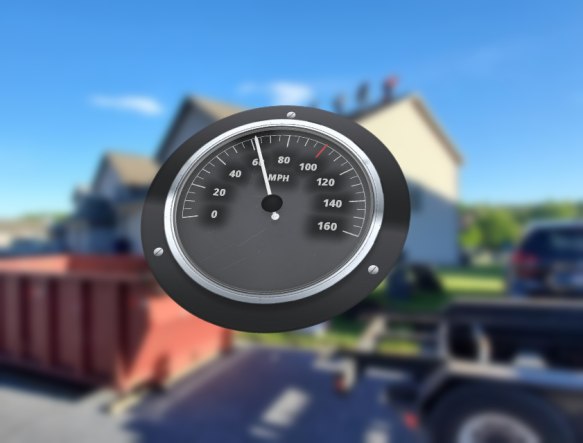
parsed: 62.5 mph
